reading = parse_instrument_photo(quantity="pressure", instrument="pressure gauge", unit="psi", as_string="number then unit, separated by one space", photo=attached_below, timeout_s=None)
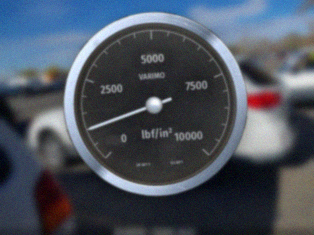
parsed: 1000 psi
